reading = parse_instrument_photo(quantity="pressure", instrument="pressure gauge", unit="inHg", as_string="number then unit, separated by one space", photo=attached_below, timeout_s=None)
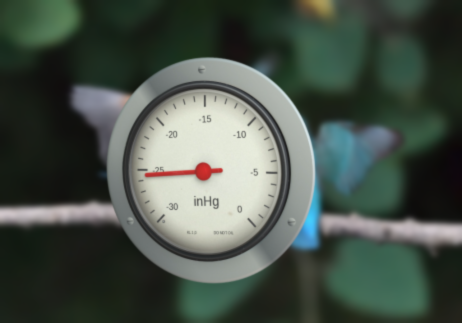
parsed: -25.5 inHg
